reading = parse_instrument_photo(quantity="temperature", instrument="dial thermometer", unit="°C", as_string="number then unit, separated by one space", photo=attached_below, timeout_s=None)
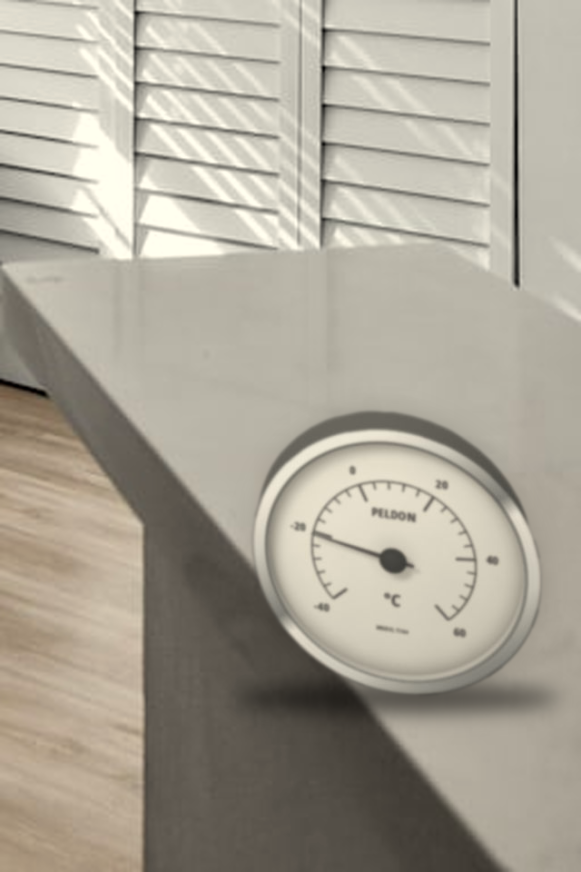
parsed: -20 °C
